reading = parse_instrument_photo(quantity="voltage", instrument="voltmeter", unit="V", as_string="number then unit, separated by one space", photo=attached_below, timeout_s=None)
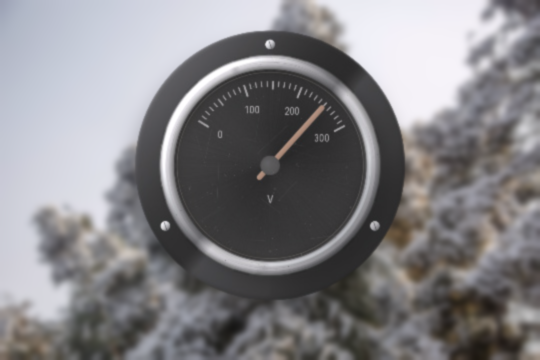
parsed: 250 V
